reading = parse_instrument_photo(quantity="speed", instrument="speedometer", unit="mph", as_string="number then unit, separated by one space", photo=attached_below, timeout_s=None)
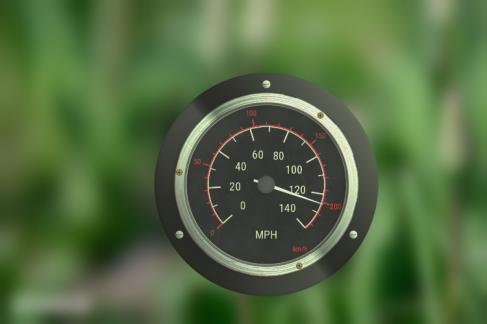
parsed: 125 mph
